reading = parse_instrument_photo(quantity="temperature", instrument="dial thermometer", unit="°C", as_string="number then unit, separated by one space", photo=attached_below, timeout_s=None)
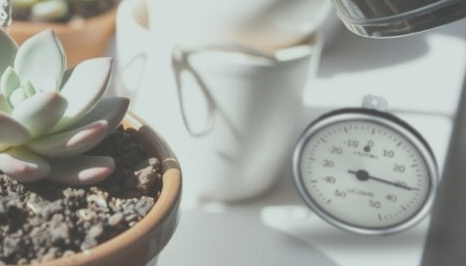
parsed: 30 °C
